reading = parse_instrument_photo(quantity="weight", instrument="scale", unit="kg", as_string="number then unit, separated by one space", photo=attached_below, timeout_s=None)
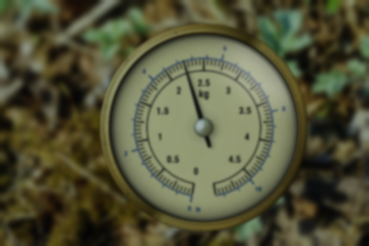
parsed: 2.25 kg
